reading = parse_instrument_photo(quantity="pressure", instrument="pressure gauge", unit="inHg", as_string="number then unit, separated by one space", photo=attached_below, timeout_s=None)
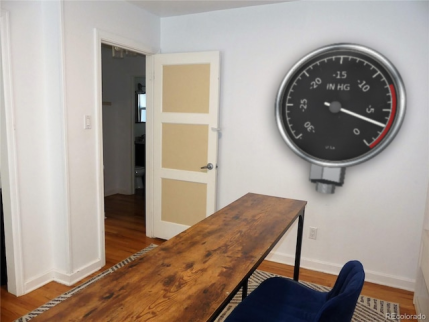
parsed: -3 inHg
